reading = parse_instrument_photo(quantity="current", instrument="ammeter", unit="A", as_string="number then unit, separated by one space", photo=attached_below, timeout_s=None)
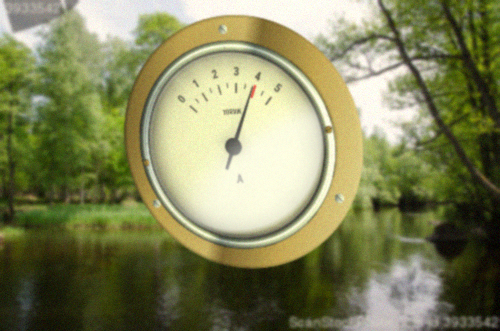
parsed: 4 A
